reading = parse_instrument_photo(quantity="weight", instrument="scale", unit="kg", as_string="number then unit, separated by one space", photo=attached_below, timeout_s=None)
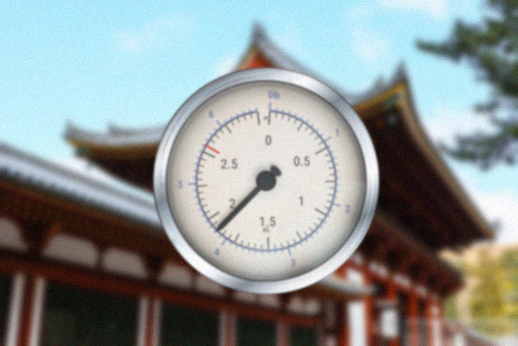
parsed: 1.9 kg
